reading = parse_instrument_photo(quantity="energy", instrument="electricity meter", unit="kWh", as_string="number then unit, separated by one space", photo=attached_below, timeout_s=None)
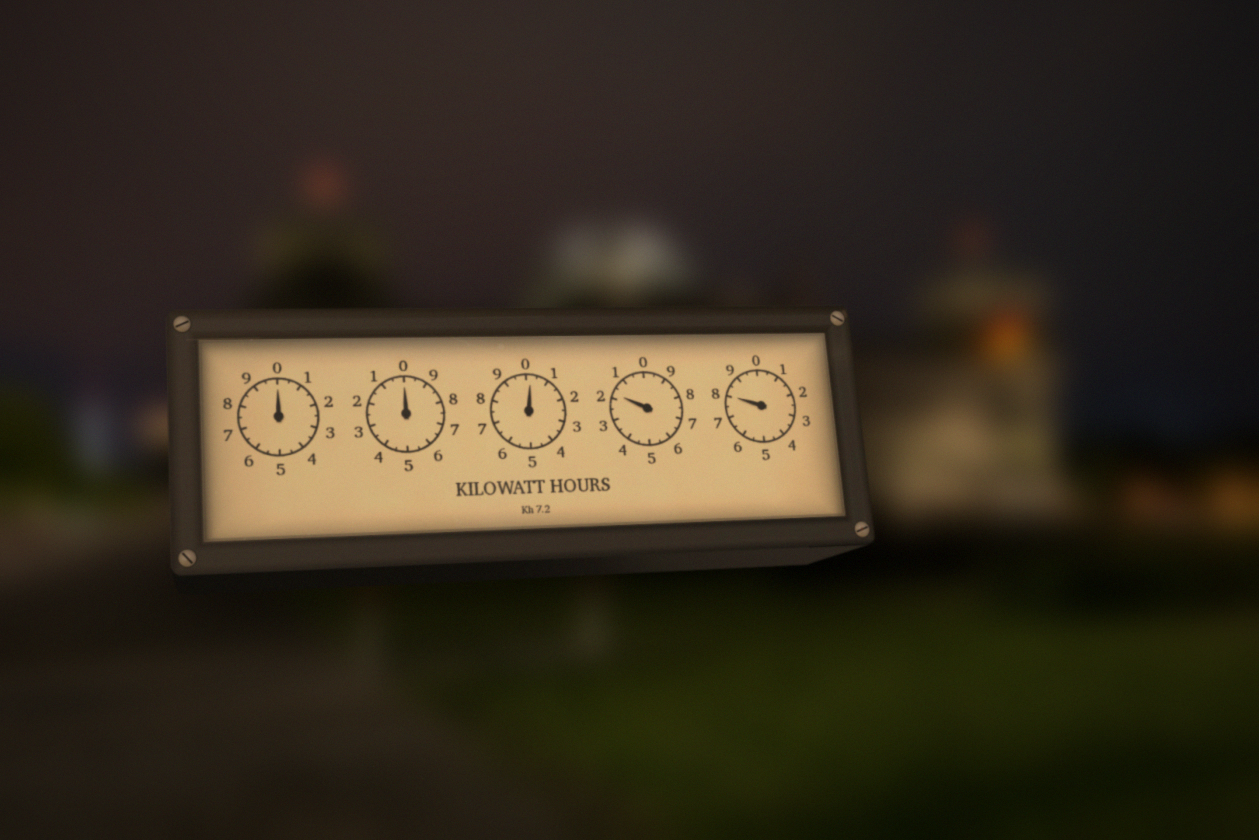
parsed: 18 kWh
